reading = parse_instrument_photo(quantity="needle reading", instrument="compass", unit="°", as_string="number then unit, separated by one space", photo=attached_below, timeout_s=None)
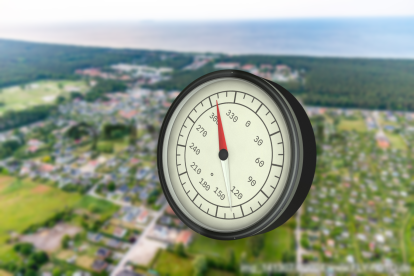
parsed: 310 °
